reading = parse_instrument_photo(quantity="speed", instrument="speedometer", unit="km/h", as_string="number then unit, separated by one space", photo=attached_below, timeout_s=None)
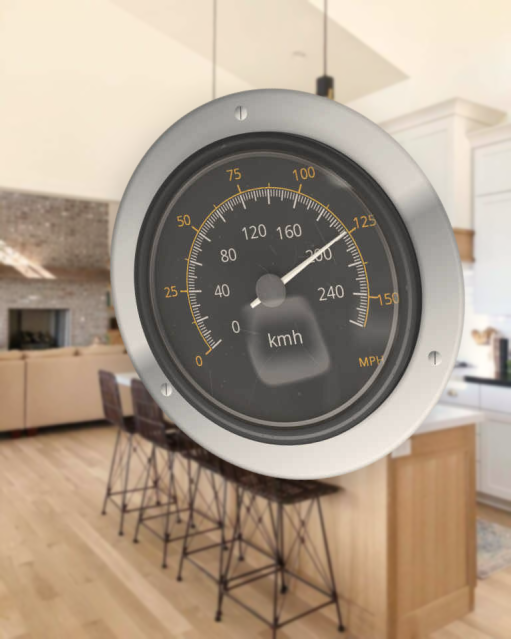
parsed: 200 km/h
